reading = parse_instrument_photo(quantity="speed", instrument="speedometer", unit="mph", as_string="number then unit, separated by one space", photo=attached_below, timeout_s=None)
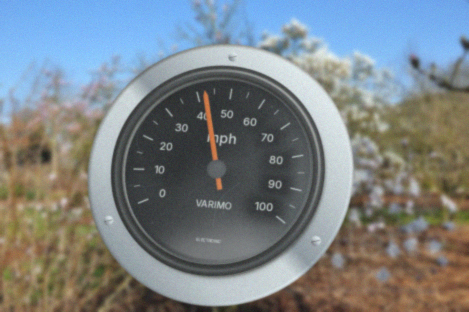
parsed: 42.5 mph
